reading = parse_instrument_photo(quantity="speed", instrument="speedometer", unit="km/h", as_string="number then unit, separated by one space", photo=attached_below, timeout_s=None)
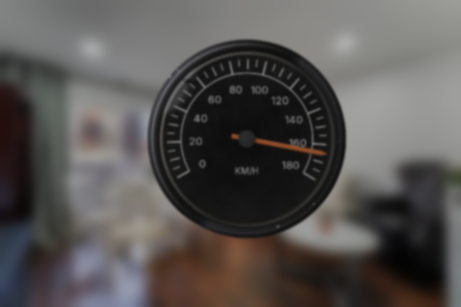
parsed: 165 km/h
